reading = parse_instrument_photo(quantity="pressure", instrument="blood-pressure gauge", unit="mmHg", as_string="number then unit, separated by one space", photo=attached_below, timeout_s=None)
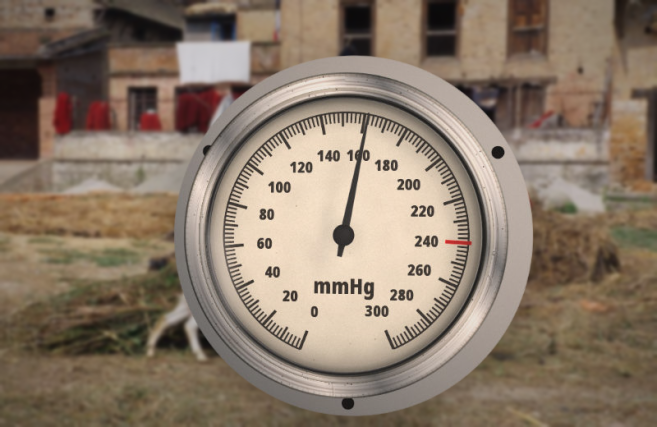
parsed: 162 mmHg
